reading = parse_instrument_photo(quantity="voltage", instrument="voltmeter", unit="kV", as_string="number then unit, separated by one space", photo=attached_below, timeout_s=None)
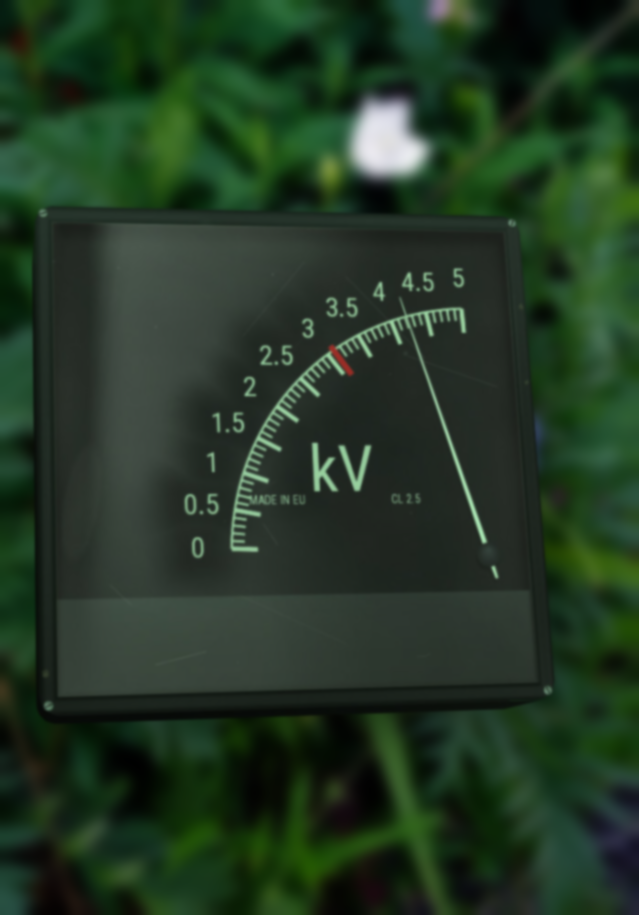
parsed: 4.2 kV
